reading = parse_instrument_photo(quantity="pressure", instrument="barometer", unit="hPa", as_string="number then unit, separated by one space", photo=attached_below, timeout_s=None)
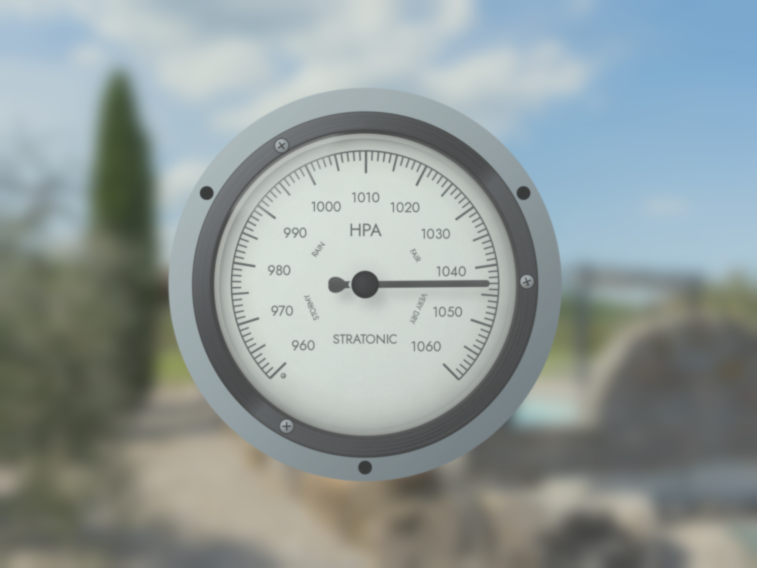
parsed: 1043 hPa
